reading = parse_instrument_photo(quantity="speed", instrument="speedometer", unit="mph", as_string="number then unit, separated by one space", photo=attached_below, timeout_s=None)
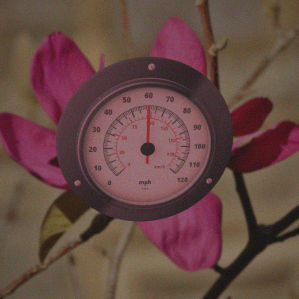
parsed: 60 mph
